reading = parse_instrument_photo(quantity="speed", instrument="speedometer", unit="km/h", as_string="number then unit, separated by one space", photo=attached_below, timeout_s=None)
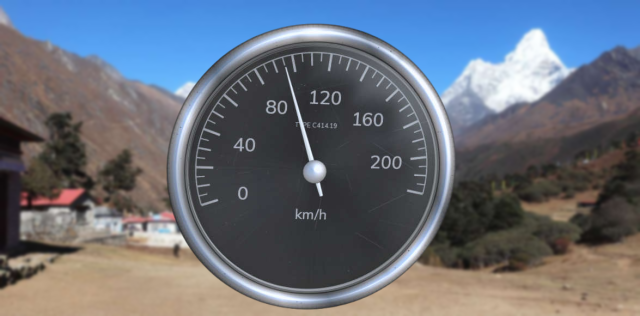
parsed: 95 km/h
